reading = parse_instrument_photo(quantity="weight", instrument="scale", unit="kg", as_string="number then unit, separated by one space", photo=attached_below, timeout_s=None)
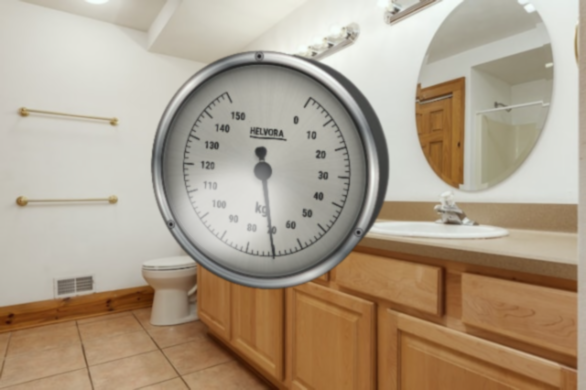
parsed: 70 kg
